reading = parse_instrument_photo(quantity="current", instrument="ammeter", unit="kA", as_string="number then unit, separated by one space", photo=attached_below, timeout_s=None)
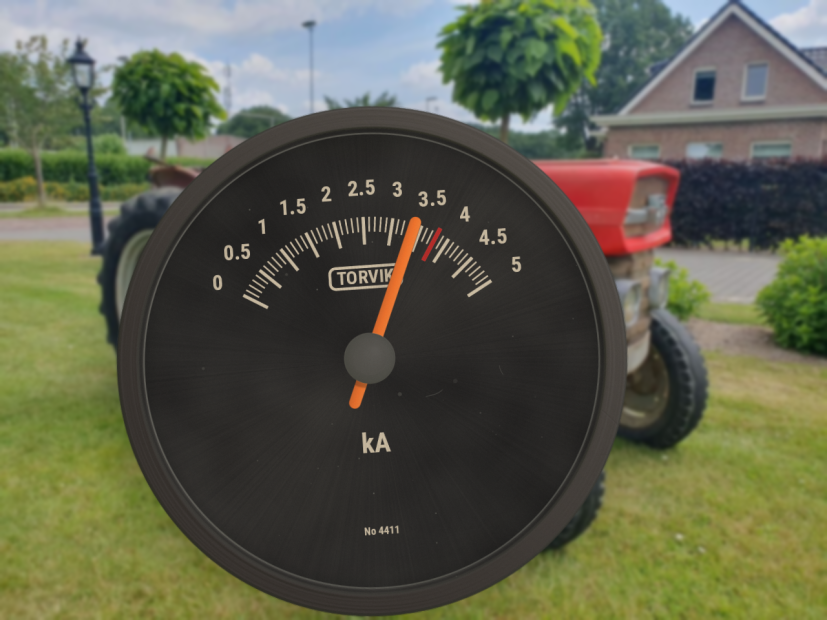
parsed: 3.4 kA
